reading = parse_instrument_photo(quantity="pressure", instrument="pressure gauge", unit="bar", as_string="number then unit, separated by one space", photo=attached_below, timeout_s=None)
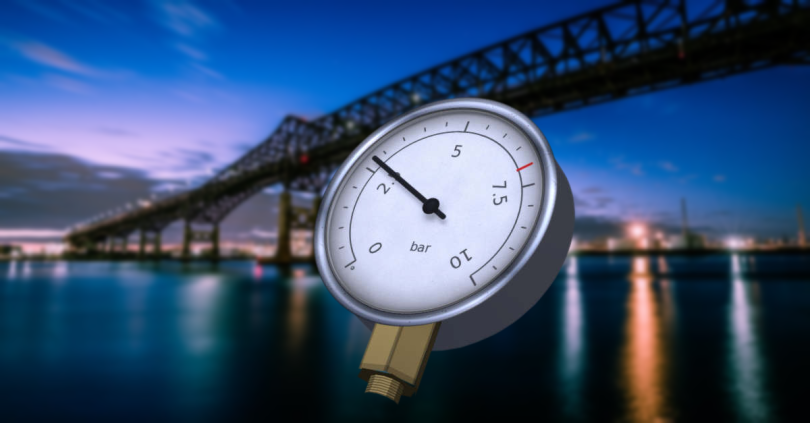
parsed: 2.75 bar
